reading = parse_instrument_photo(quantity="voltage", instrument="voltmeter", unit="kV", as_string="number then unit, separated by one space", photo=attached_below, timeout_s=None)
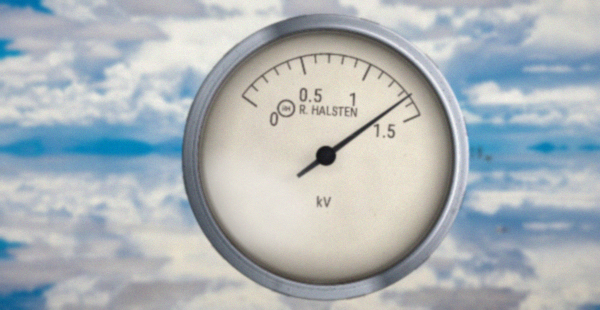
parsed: 1.35 kV
